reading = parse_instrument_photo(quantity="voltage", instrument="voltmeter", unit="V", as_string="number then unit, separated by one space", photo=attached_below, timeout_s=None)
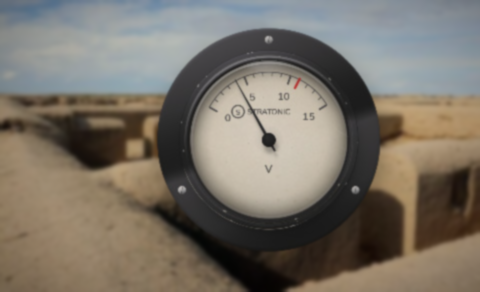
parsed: 4 V
